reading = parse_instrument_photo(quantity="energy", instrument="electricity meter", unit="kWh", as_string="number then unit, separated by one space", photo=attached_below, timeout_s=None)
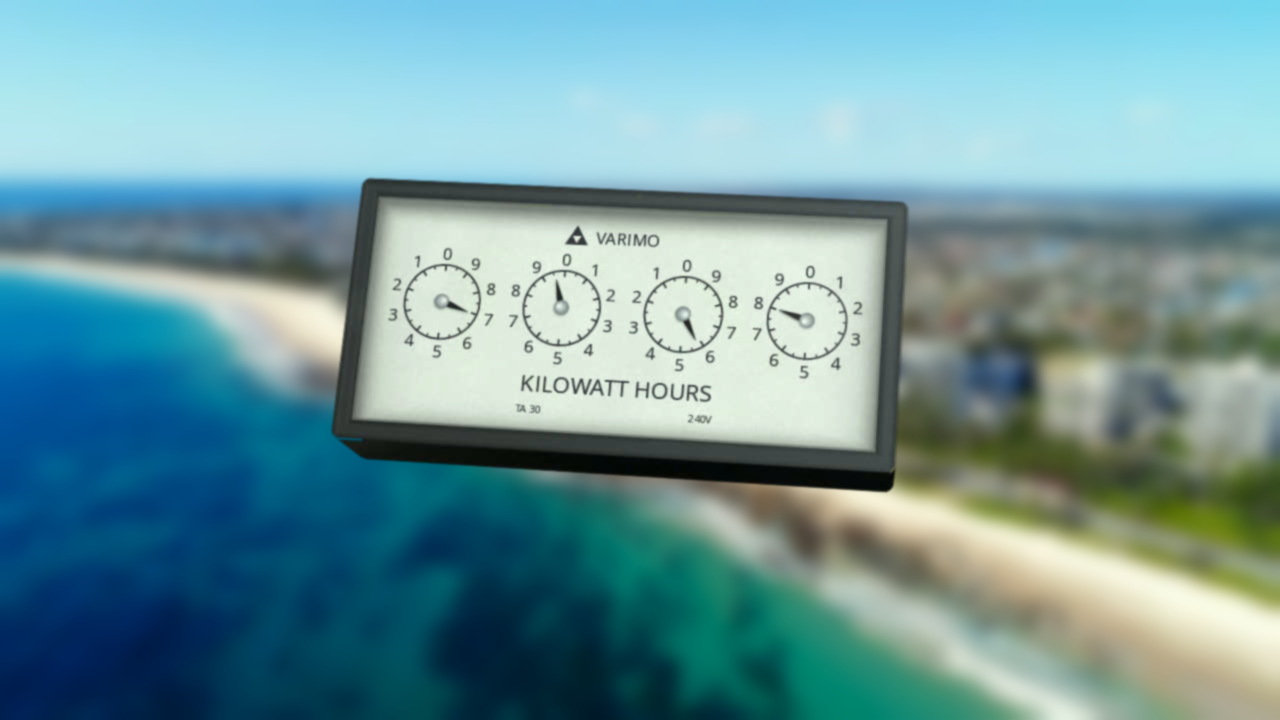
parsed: 6958 kWh
